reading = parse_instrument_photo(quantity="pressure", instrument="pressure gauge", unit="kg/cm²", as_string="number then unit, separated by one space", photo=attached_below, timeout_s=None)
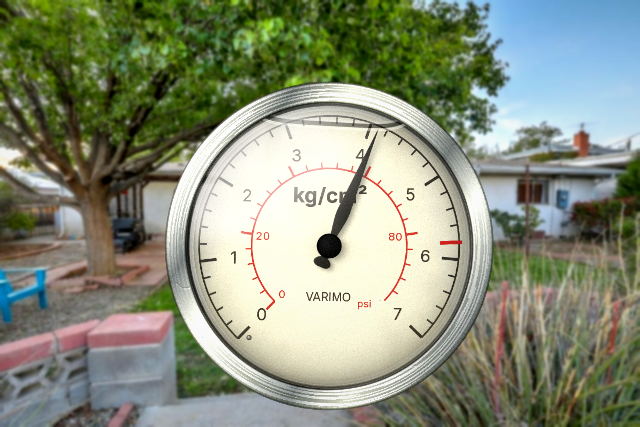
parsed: 4.1 kg/cm²
